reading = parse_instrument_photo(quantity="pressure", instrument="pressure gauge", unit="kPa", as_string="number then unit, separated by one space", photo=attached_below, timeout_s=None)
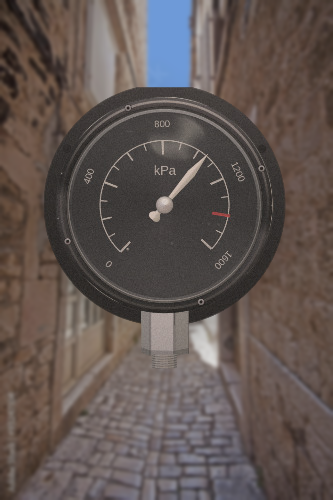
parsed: 1050 kPa
